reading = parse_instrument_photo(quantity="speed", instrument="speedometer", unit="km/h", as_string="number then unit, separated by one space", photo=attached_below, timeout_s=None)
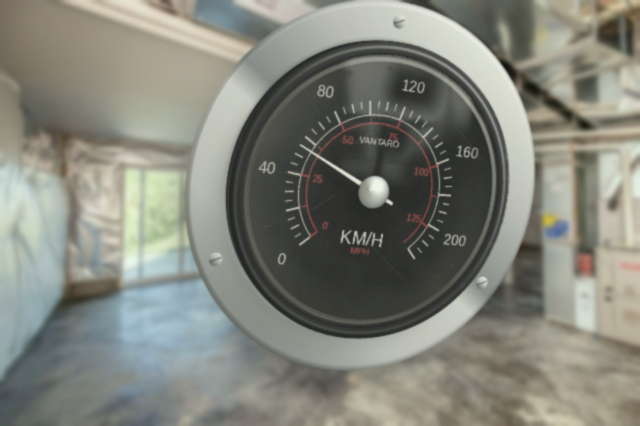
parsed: 55 km/h
